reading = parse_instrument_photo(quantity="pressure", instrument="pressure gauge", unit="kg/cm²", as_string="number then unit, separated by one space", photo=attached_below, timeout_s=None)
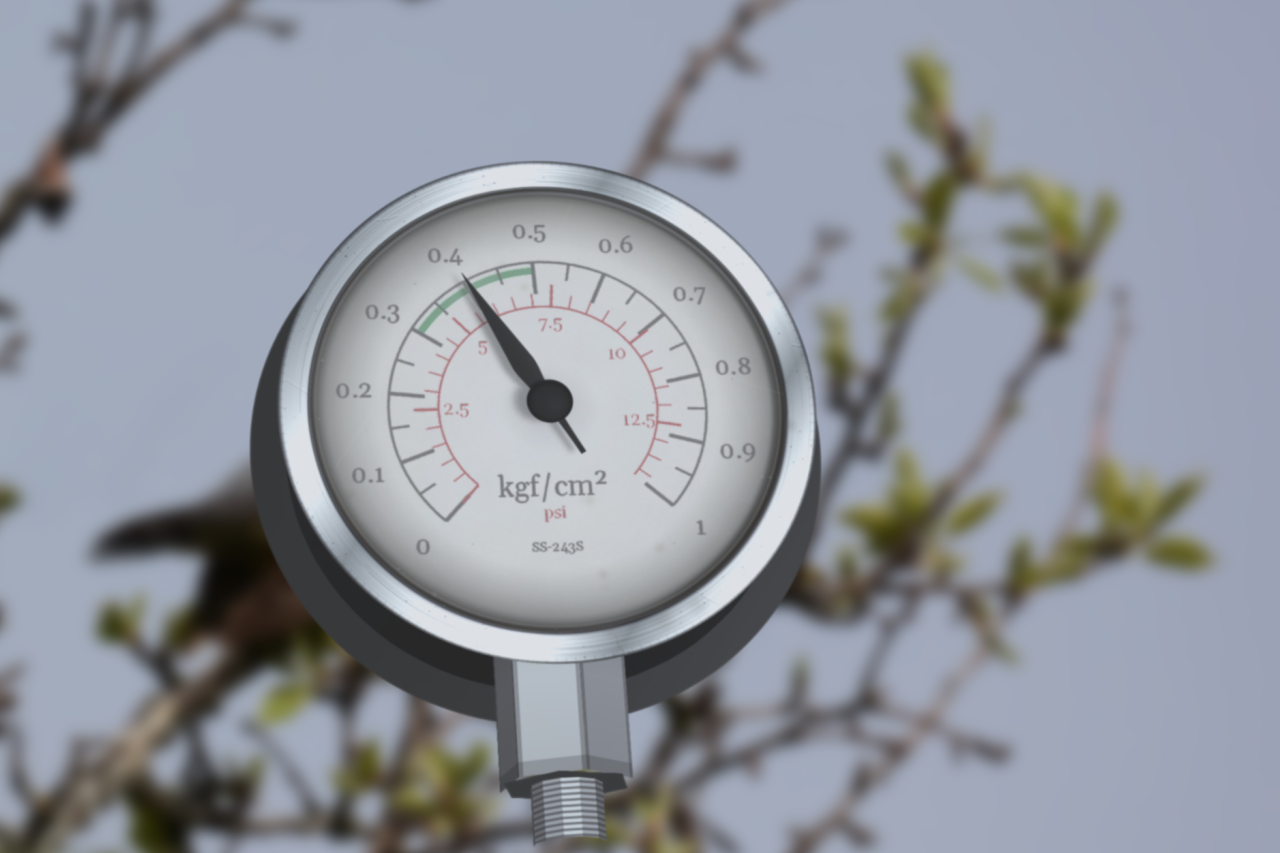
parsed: 0.4 kg/cm²
